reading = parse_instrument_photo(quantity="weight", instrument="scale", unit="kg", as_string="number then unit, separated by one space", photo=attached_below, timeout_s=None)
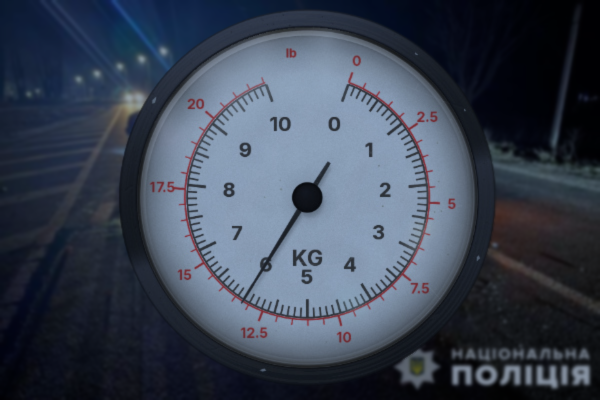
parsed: 6 kg
